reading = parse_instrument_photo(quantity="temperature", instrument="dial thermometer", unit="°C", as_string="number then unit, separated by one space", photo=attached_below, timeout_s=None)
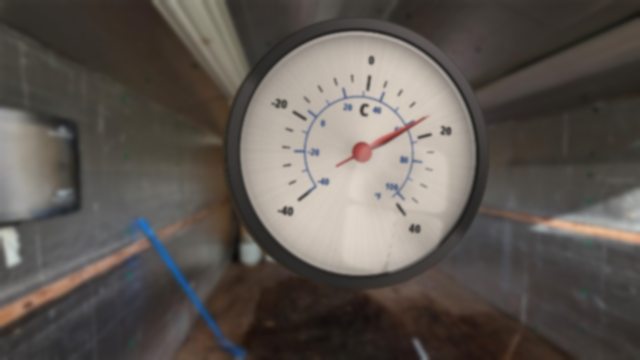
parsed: 16 °C
